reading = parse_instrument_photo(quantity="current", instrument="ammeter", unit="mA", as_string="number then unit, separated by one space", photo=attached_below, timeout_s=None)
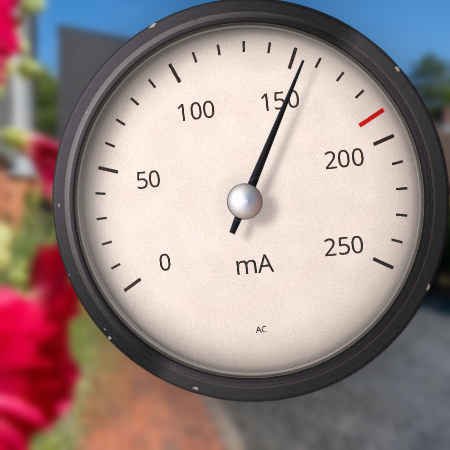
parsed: 155 mA
